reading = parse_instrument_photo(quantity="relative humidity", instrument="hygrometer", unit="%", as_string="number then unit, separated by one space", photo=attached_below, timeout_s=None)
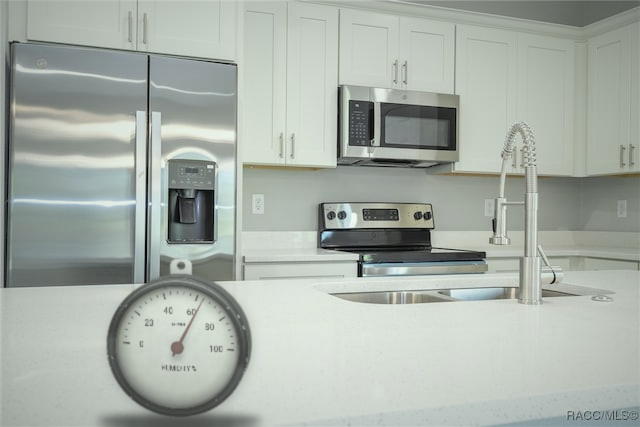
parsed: 64 %
